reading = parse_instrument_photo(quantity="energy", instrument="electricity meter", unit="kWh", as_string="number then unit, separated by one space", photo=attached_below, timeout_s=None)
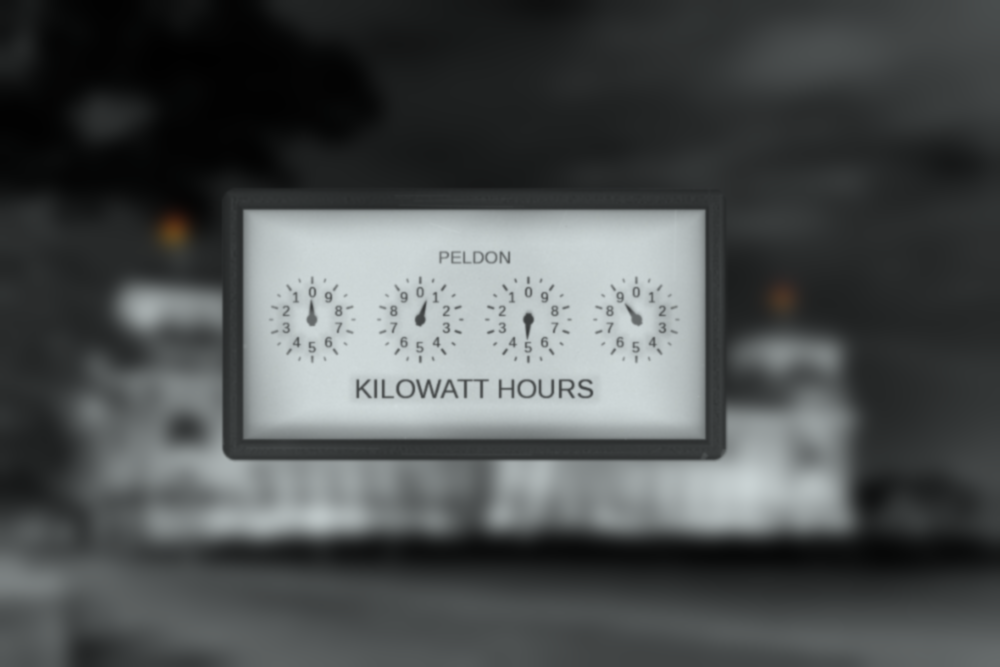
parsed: 49 kWh
